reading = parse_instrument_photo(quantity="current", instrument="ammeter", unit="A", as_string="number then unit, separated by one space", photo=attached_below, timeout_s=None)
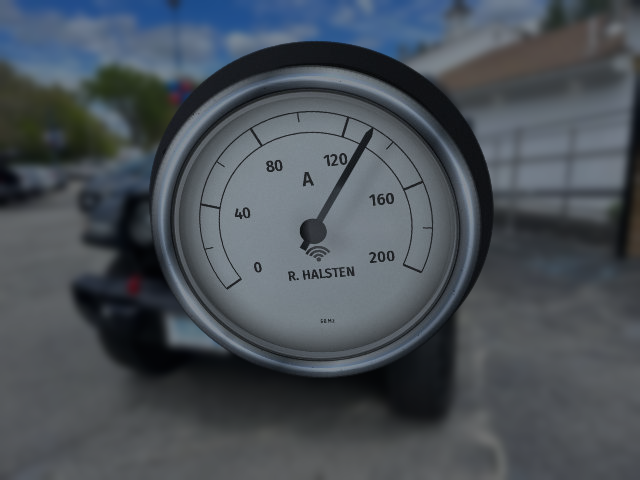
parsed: 130 A
